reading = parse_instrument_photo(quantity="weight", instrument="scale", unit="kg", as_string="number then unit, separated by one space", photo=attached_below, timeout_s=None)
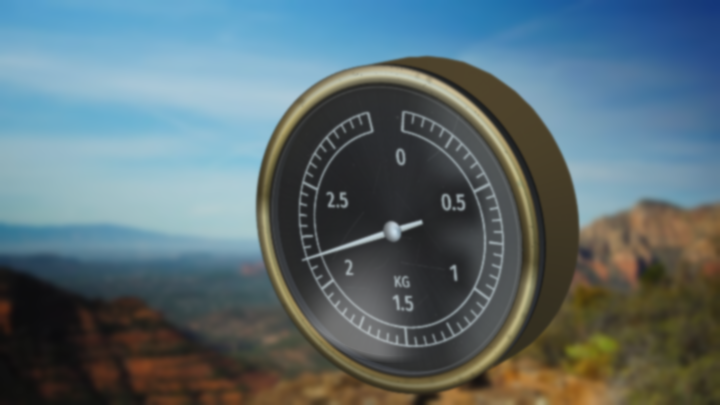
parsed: 2.15 kg
